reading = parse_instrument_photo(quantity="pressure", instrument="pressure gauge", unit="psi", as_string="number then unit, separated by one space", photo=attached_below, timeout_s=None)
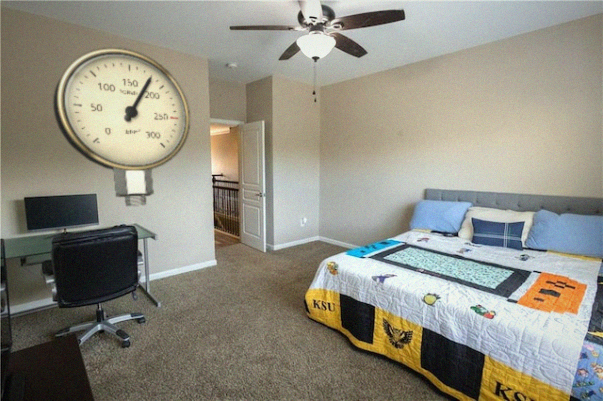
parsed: 180 psi
